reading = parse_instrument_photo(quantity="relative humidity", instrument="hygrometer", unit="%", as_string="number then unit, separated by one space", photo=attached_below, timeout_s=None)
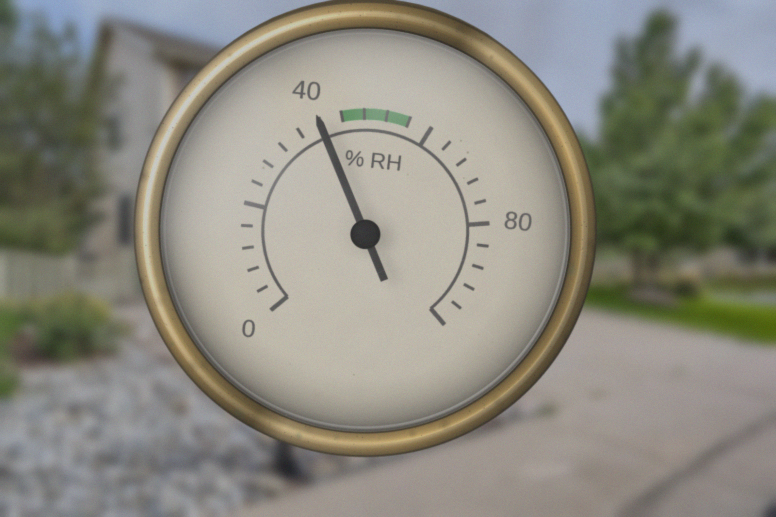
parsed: 40 %
